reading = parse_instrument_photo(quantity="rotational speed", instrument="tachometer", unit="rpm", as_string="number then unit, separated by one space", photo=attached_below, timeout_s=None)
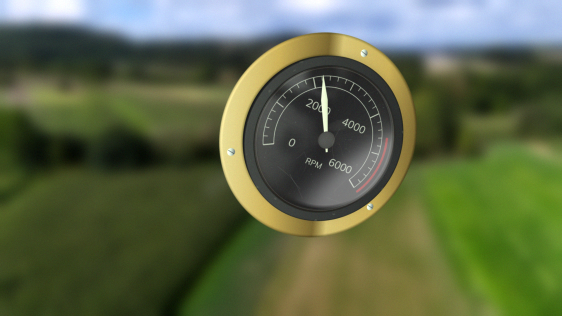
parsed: 2200 rpm
